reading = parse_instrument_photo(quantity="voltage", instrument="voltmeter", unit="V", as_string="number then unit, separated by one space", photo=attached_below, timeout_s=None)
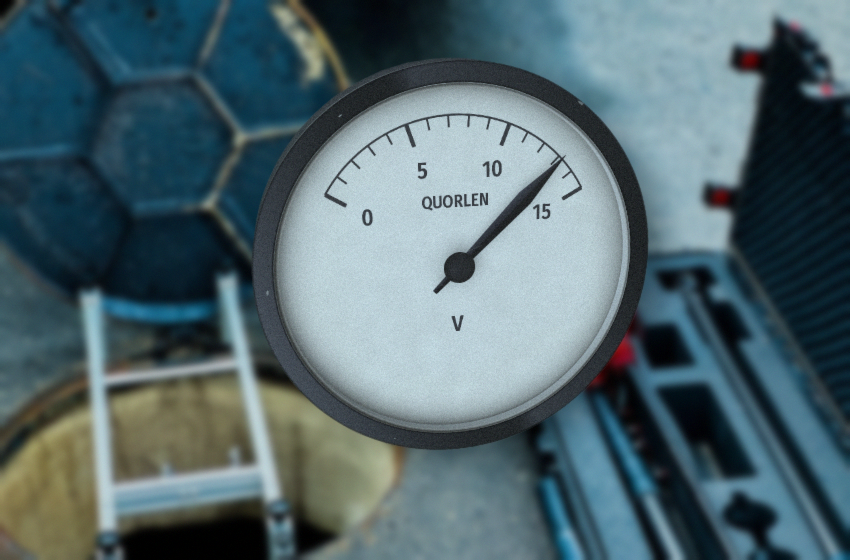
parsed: 13 V
